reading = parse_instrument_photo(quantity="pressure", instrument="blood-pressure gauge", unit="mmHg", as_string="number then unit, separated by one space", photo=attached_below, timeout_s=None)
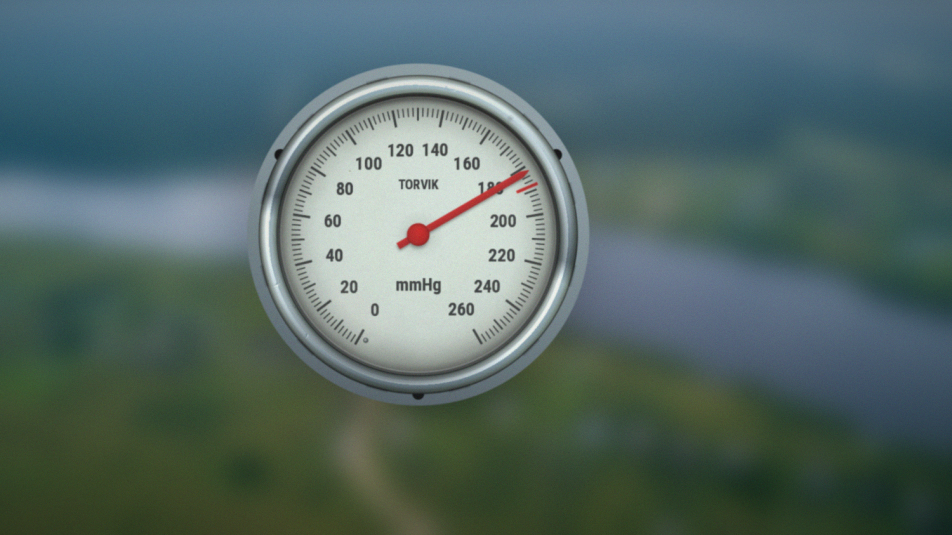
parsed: 182 mmHg
